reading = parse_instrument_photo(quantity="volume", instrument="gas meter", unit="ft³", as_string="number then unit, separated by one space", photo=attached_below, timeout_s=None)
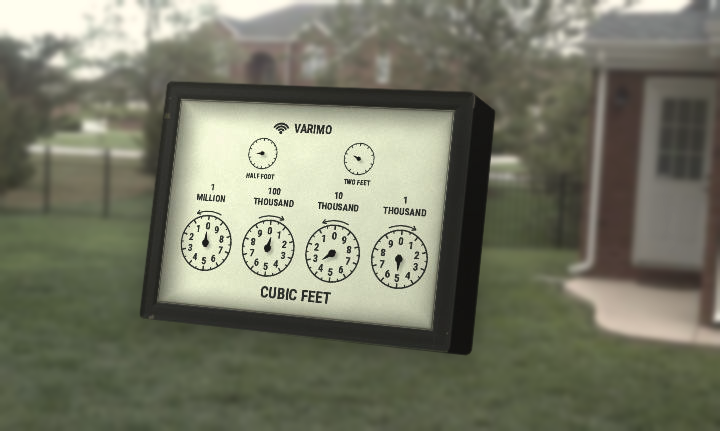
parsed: 3500 ft³
